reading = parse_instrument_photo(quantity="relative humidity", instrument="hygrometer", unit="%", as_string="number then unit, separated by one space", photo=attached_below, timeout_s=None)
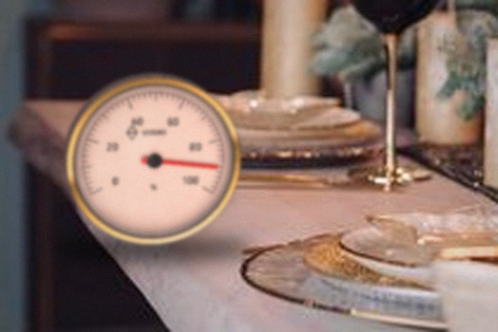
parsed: 90 %
